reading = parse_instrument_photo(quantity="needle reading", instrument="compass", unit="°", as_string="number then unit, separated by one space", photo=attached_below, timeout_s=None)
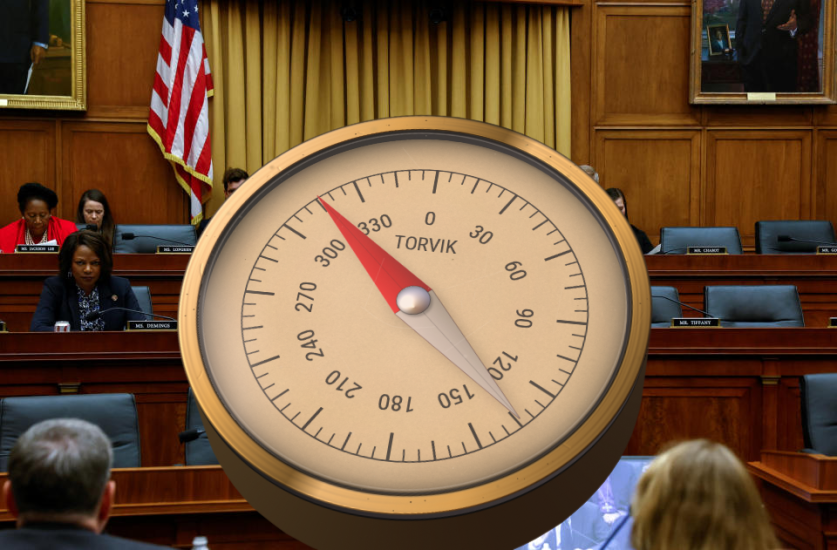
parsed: 315 °
